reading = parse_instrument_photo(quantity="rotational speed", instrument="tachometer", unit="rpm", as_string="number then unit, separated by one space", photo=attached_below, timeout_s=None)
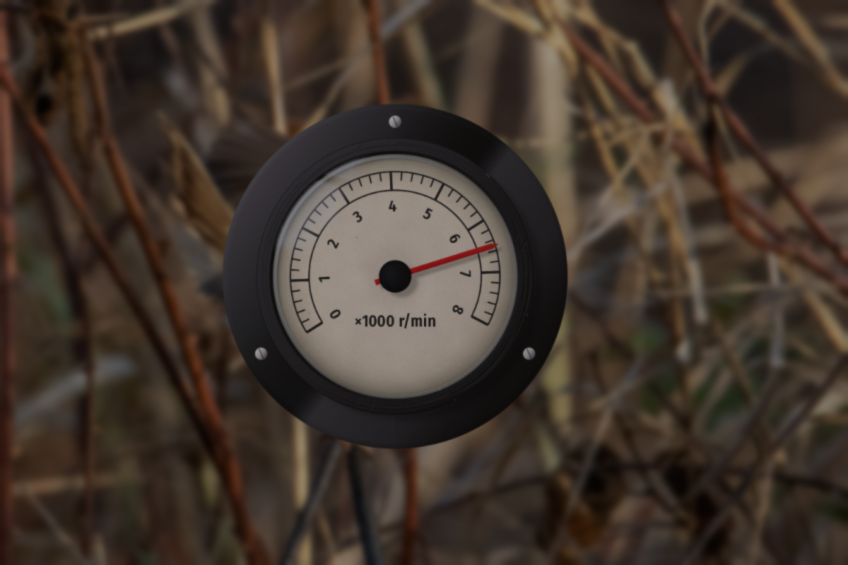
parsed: 6500 rpm
